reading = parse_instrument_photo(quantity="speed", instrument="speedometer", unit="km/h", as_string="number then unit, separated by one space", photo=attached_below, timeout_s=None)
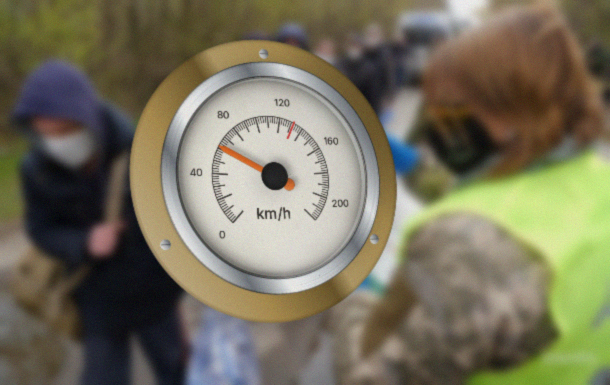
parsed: 60 km/h
